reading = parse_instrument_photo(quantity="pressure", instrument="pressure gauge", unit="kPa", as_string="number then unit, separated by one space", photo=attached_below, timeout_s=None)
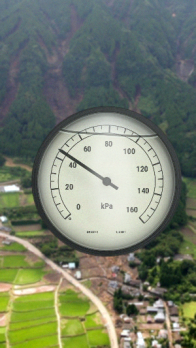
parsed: 45 kPa
